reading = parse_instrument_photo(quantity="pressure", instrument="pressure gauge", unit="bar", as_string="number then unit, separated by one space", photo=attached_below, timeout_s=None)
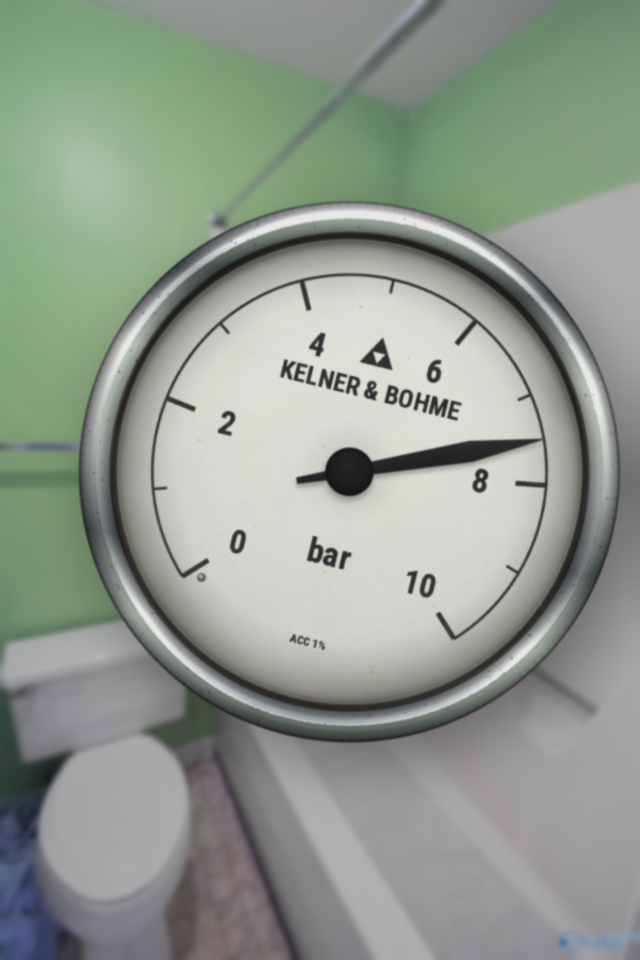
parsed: 7.5 bar
